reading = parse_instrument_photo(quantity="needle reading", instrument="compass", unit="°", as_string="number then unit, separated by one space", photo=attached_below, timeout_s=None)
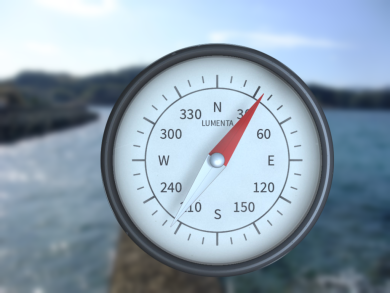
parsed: 35 °
